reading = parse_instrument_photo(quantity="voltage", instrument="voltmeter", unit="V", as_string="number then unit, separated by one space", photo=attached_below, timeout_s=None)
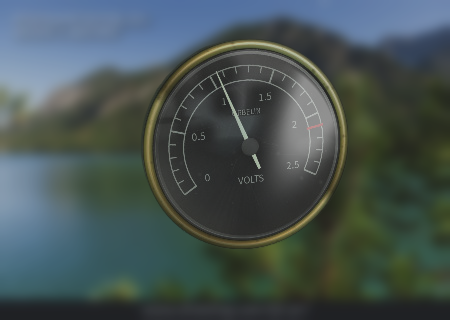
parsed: 1.05 V
